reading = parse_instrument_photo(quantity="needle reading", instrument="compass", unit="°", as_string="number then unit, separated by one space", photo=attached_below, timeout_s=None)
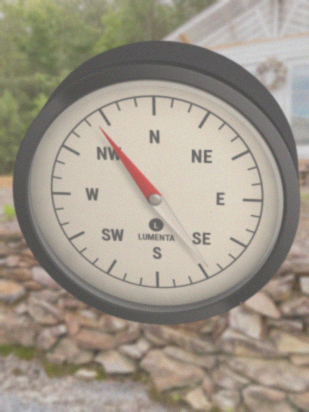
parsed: 325 °
